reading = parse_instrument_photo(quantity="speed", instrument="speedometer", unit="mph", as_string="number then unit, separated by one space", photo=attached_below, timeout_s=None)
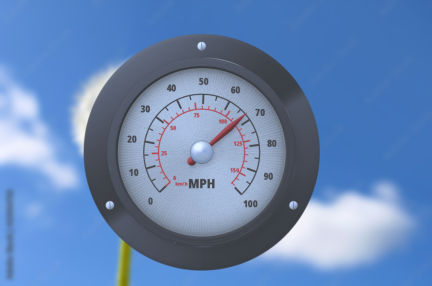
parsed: 67.5 mph
